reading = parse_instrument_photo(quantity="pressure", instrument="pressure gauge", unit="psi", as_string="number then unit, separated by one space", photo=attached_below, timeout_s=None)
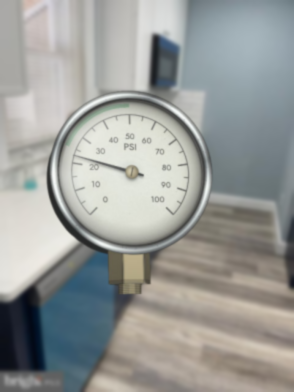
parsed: 22.5 psi
